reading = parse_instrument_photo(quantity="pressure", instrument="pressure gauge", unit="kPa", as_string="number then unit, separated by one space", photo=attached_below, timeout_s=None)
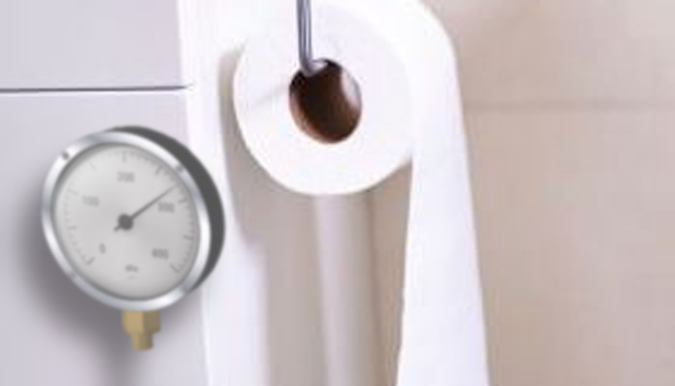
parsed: 280 kPa
